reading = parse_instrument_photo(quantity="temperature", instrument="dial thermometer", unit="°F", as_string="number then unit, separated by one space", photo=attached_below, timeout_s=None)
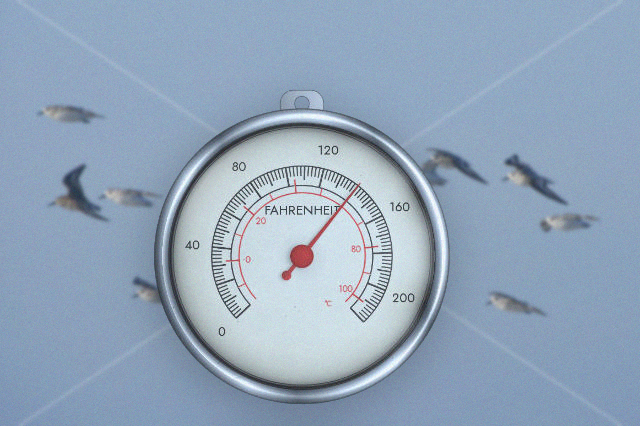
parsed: 140 °F
